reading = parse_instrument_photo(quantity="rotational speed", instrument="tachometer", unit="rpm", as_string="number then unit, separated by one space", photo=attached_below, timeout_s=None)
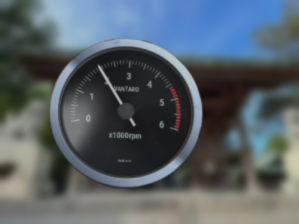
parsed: 2000 rpm
